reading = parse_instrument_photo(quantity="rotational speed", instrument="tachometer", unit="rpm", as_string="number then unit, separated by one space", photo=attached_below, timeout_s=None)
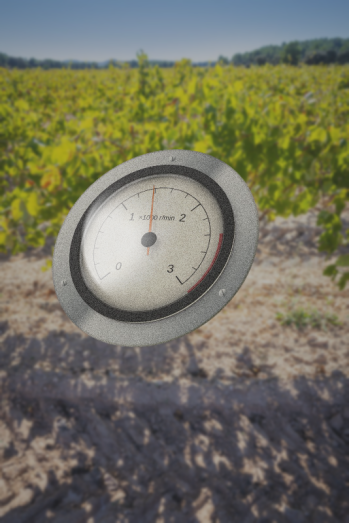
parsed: 1400 rpm
